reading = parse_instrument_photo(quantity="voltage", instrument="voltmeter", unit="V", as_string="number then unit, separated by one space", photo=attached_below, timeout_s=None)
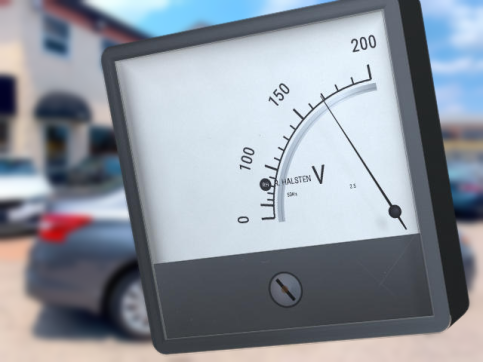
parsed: 170 V
